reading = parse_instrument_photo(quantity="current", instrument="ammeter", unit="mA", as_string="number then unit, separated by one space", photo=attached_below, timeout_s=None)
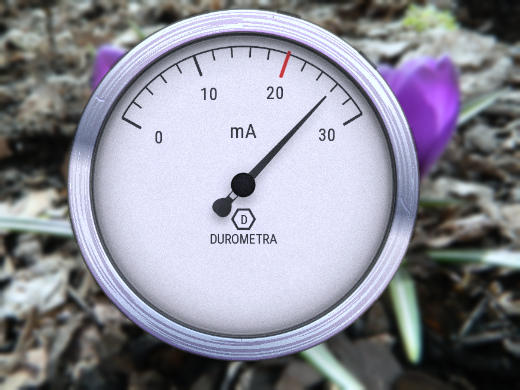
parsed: 26 mA
